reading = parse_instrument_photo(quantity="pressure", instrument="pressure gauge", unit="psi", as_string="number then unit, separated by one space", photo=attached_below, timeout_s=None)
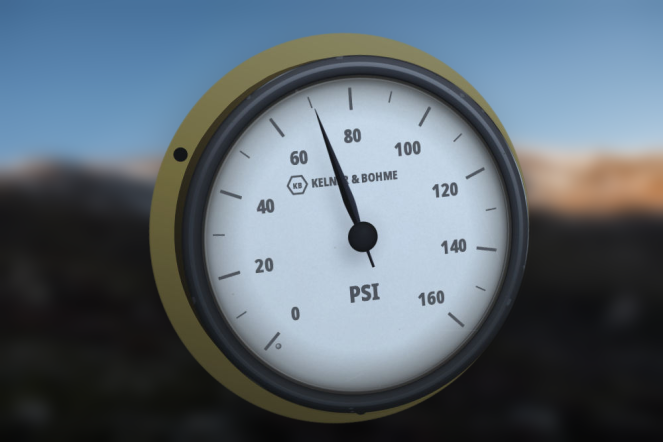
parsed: 70 psi
